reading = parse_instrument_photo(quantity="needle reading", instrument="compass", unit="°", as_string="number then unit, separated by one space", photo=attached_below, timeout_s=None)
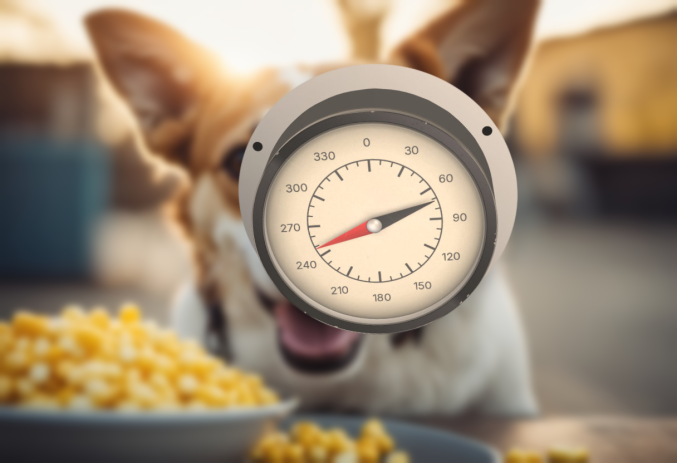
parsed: 250 °
